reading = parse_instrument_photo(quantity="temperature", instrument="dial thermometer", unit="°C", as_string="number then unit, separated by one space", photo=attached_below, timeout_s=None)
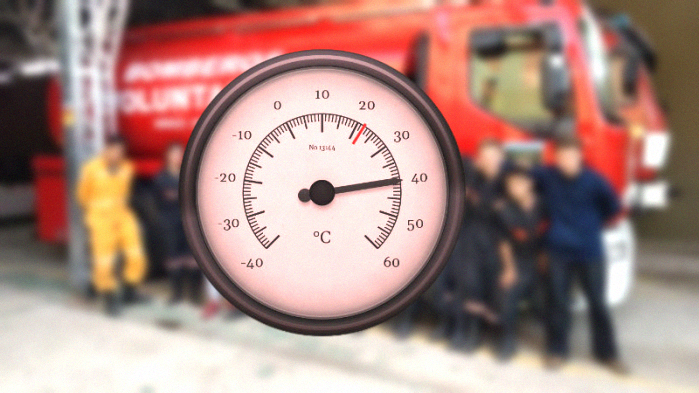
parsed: 40 °C
